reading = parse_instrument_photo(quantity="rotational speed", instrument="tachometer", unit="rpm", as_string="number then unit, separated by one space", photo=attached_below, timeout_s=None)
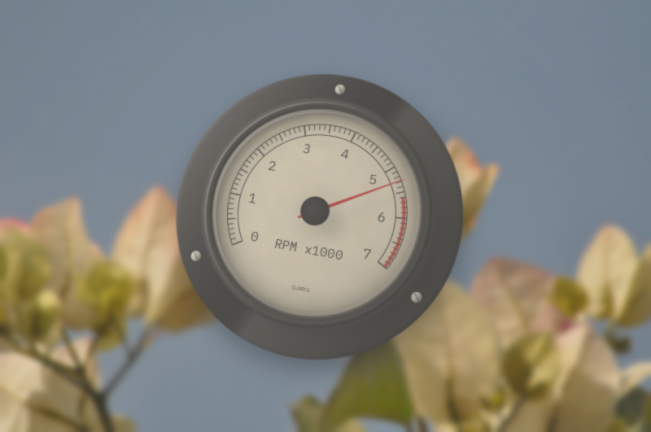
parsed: 5300 rpm
